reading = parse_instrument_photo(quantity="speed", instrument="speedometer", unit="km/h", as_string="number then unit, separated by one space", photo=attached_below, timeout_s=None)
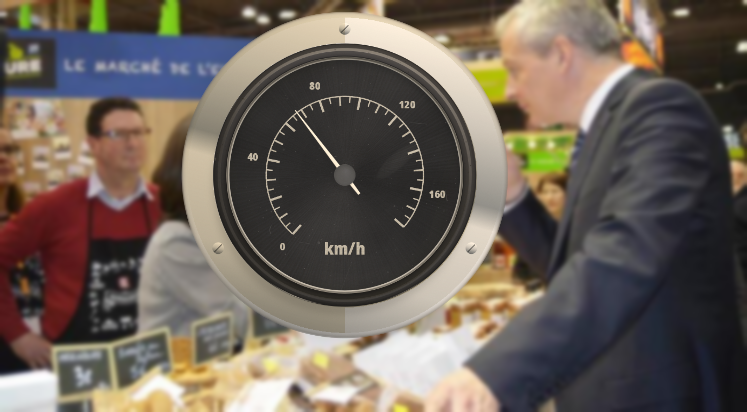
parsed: 67.5 km/h
